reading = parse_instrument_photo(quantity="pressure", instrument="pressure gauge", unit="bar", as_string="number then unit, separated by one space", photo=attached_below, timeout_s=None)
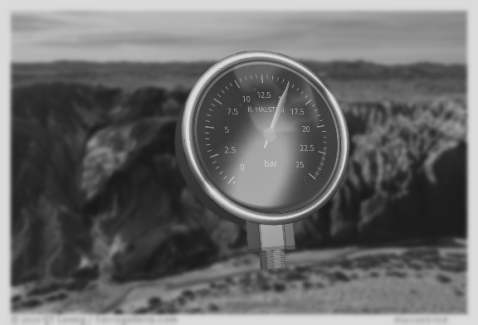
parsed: 15 bar
